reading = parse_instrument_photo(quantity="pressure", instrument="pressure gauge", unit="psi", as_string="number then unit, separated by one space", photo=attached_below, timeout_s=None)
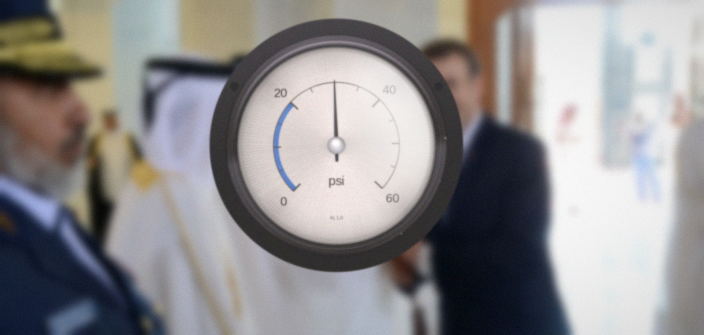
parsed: 30 psi
